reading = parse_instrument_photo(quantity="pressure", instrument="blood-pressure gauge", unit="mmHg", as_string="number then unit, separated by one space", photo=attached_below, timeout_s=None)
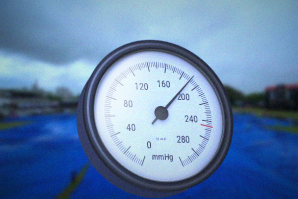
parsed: 190 mmHg
